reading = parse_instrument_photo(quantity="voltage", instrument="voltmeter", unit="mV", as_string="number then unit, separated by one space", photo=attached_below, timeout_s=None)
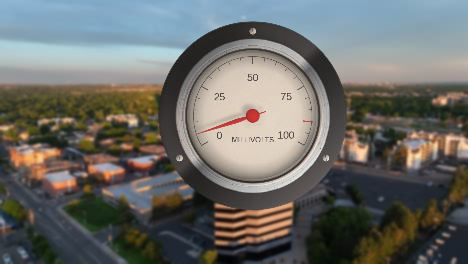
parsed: 5 mV
